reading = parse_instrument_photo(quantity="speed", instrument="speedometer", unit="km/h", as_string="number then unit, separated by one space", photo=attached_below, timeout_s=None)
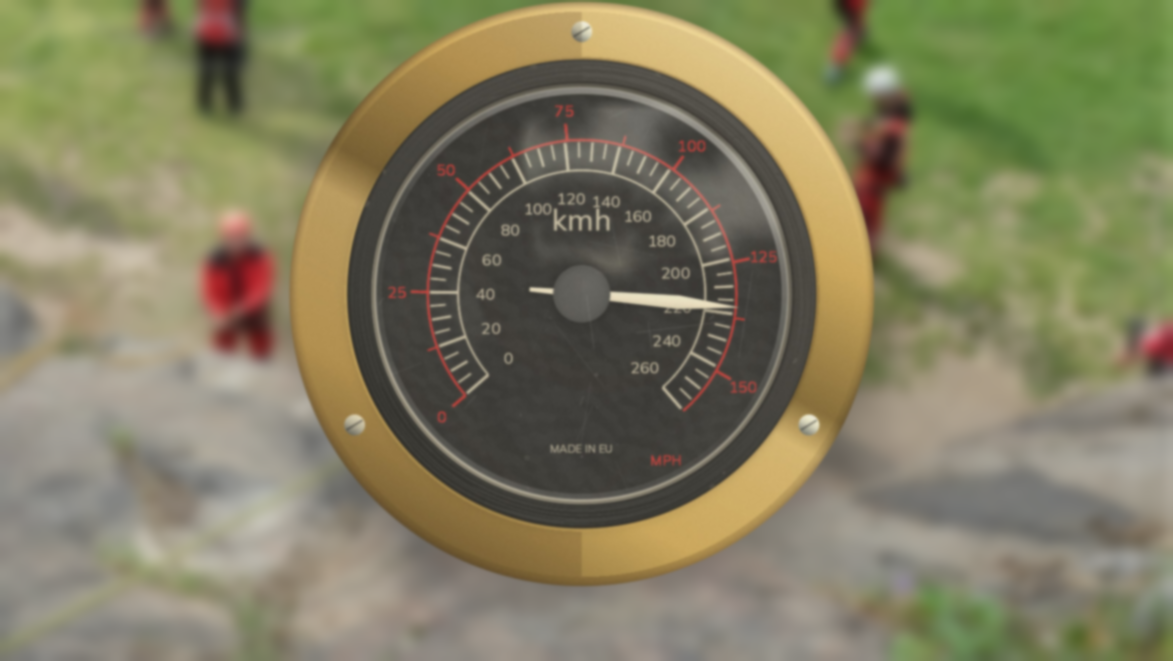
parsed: 217.5 km/h
